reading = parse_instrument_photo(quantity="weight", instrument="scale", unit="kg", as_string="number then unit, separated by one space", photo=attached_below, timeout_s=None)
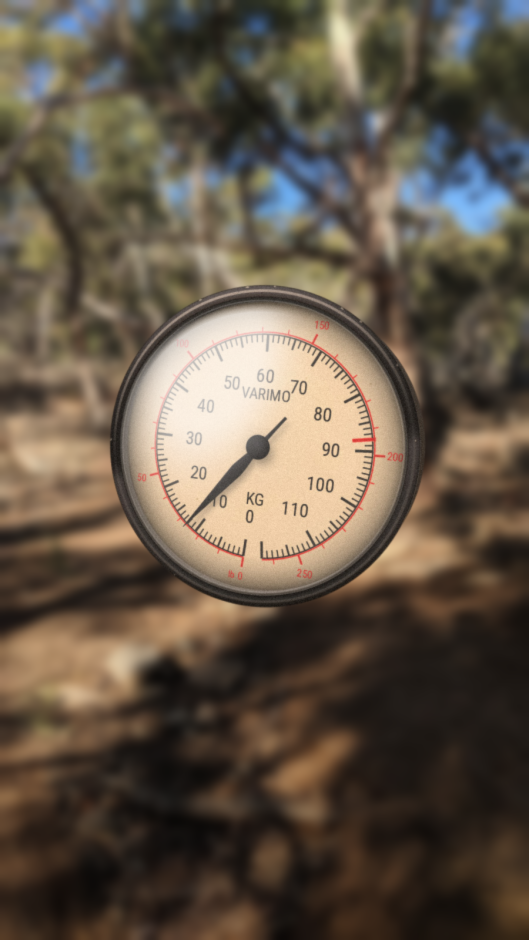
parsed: 12 kg
